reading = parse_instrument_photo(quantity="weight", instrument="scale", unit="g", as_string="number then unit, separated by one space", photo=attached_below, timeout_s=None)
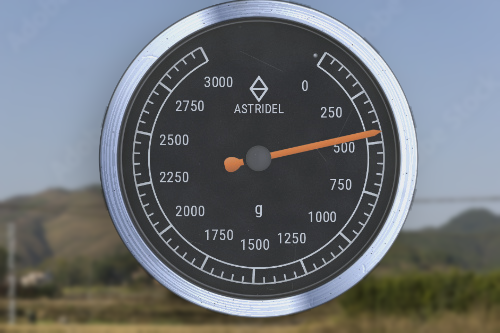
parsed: 450 g
